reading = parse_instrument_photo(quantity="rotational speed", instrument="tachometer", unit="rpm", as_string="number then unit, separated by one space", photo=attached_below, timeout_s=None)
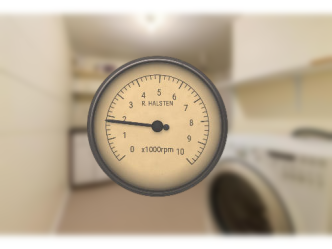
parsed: 1800 rpm
